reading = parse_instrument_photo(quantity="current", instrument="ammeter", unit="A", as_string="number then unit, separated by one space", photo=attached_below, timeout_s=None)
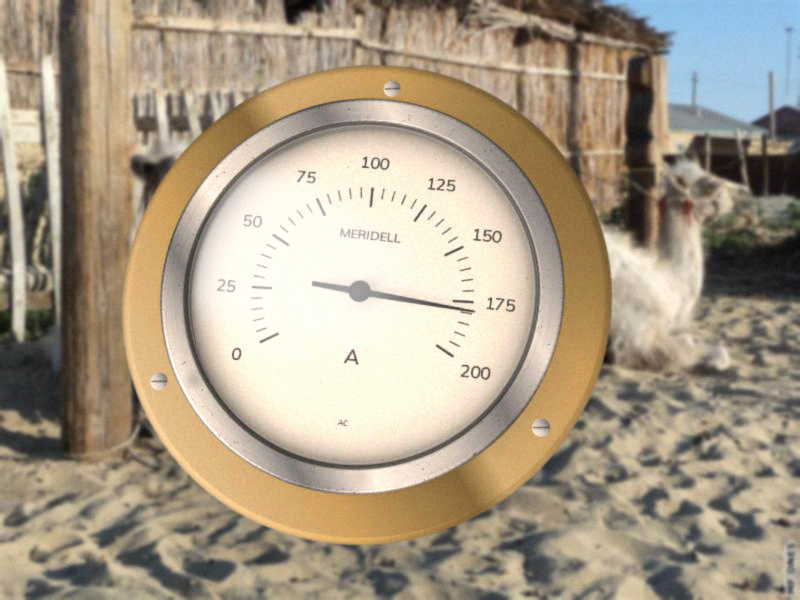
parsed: 180 A
